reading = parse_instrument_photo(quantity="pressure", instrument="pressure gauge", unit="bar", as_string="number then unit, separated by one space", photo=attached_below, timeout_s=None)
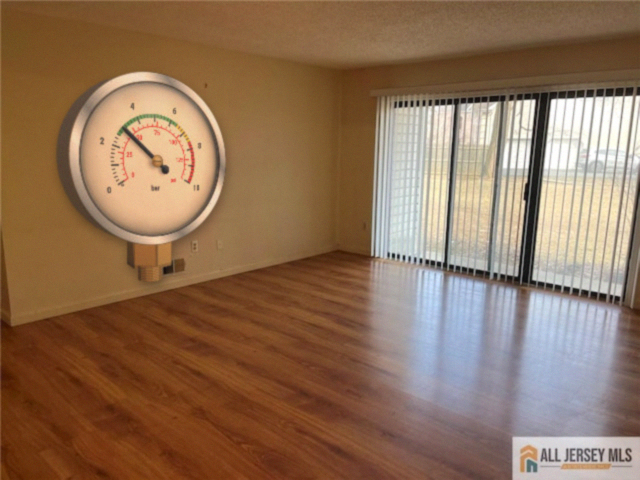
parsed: 3 bar
